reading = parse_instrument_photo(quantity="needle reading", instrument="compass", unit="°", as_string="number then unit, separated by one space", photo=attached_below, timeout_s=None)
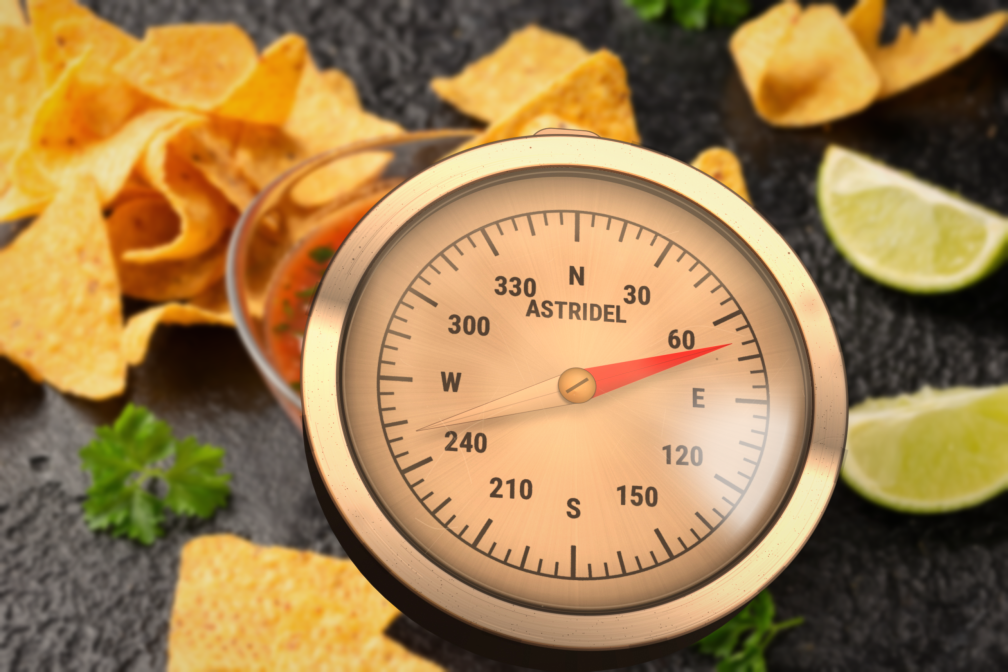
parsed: 70 °
